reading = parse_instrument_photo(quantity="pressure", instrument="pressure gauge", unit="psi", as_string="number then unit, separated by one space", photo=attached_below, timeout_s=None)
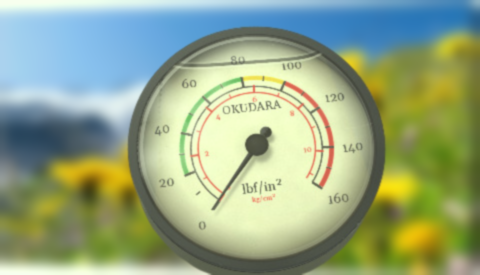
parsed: 0 psi
